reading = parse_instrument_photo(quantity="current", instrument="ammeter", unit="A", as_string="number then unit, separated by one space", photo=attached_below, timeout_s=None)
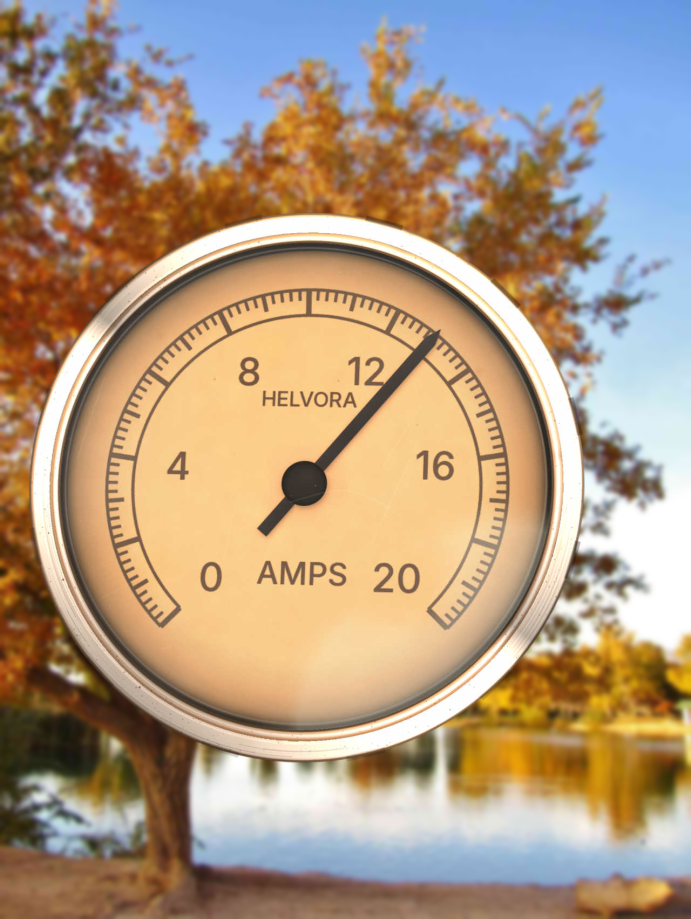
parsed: 13 A
